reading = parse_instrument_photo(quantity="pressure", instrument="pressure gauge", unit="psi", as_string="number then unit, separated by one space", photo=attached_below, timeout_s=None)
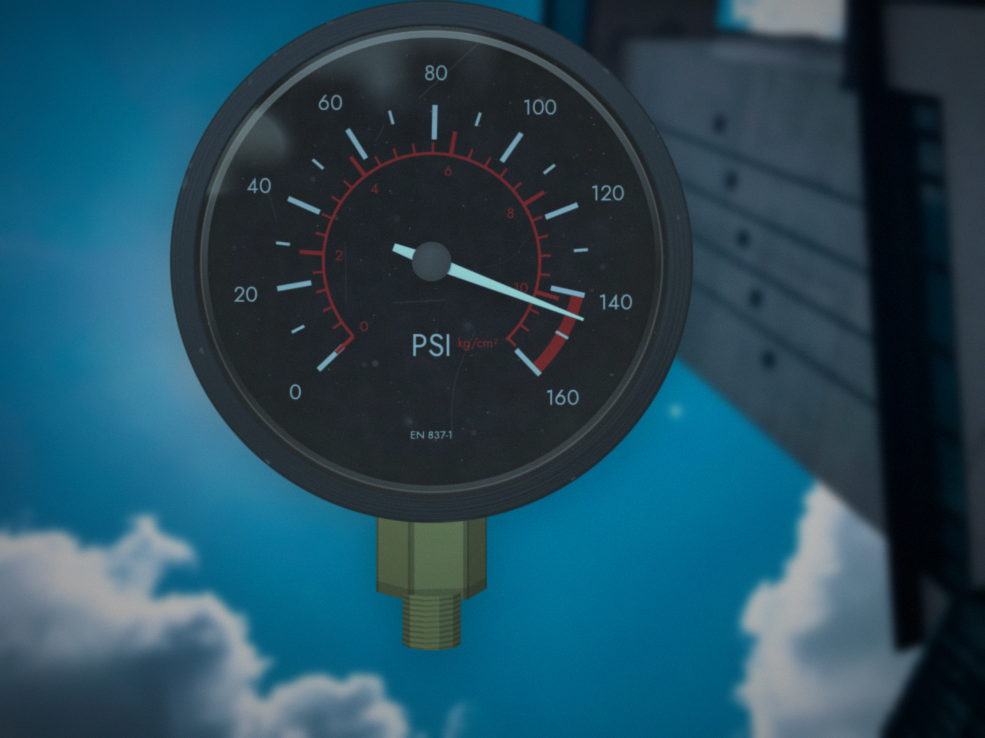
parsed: 145 psi
